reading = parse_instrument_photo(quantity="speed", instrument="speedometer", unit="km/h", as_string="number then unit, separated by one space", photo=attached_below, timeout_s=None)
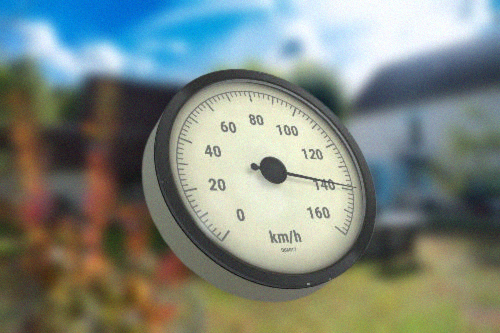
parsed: 140 km/h
